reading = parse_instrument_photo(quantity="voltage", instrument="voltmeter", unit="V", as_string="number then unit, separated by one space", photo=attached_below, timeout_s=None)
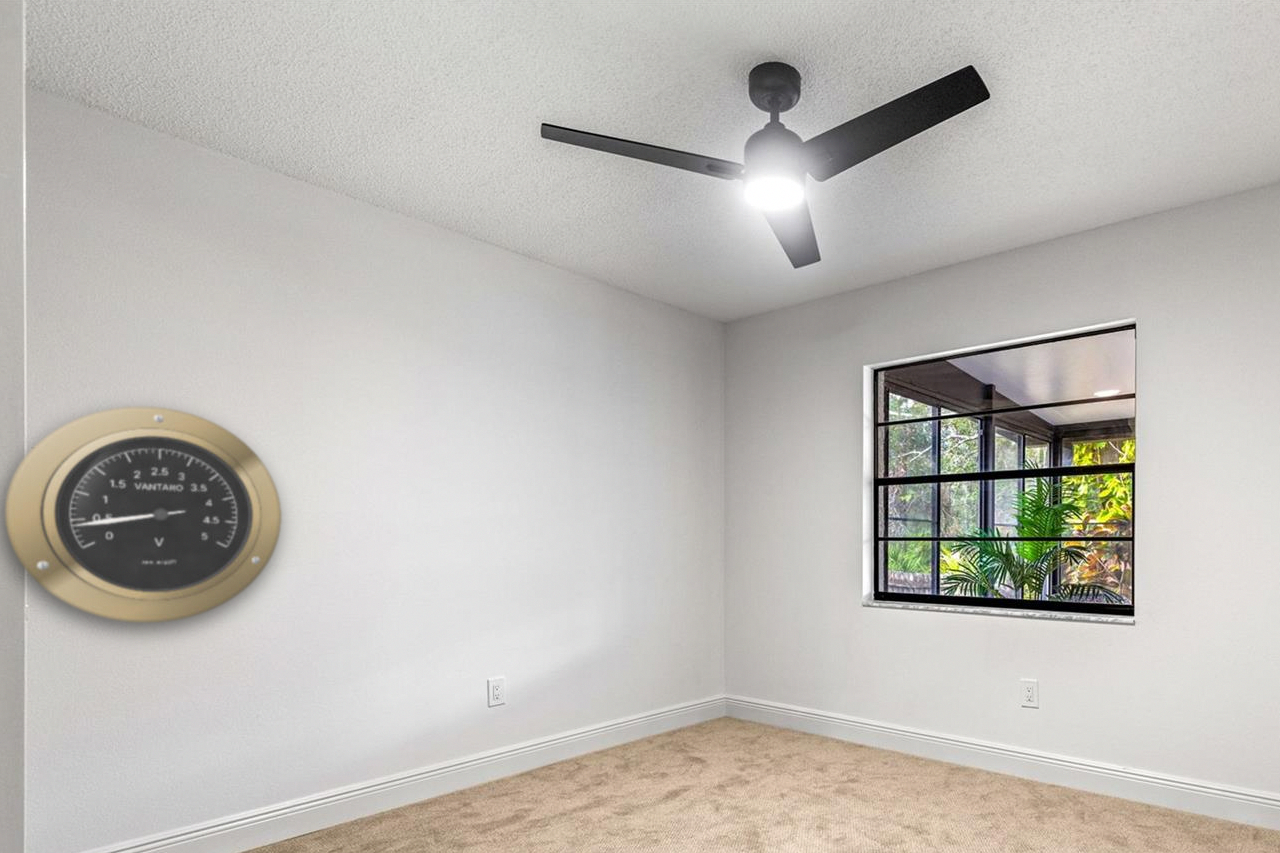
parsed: 0.4 V
